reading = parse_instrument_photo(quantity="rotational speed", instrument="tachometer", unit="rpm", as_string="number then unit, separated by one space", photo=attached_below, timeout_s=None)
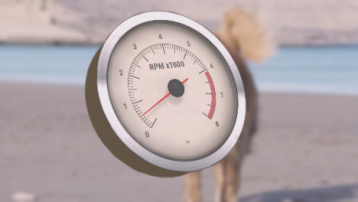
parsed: 500 rpm
